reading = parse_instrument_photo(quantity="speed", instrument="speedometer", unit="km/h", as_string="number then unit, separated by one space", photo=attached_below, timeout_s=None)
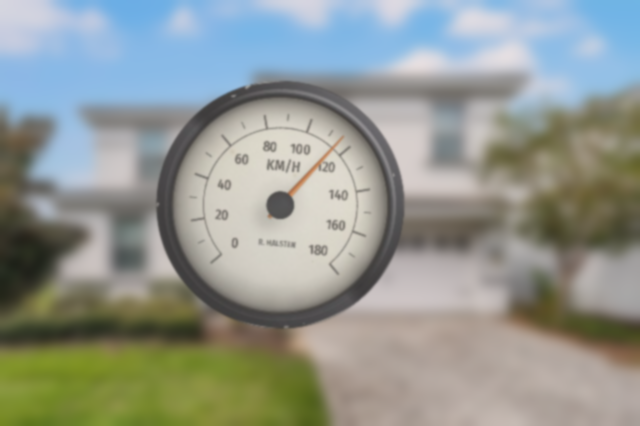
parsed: 115 km/h
